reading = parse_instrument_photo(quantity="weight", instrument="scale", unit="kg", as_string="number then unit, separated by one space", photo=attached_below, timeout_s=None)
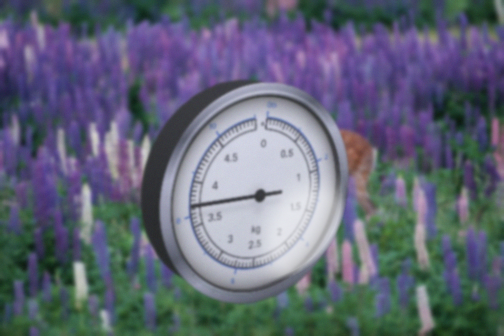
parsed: 3.75 kg
